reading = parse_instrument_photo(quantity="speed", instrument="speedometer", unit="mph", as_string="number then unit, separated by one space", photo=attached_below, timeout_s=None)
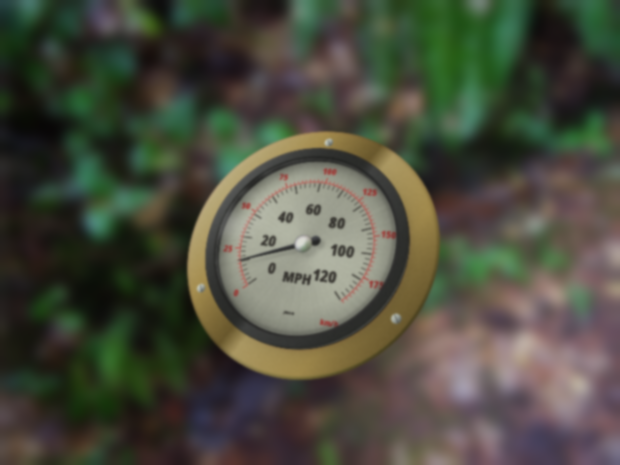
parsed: 10 mph
